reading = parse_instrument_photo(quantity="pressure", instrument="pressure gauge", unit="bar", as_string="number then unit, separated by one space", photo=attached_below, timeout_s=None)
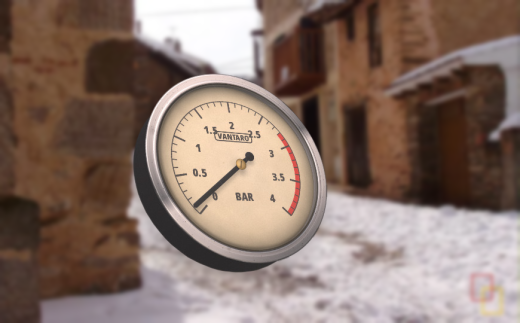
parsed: 0.1 bar
